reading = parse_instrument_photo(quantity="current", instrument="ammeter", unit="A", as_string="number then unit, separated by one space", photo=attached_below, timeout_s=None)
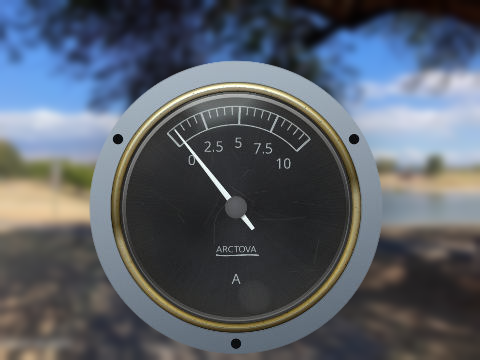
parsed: 0.5 A
